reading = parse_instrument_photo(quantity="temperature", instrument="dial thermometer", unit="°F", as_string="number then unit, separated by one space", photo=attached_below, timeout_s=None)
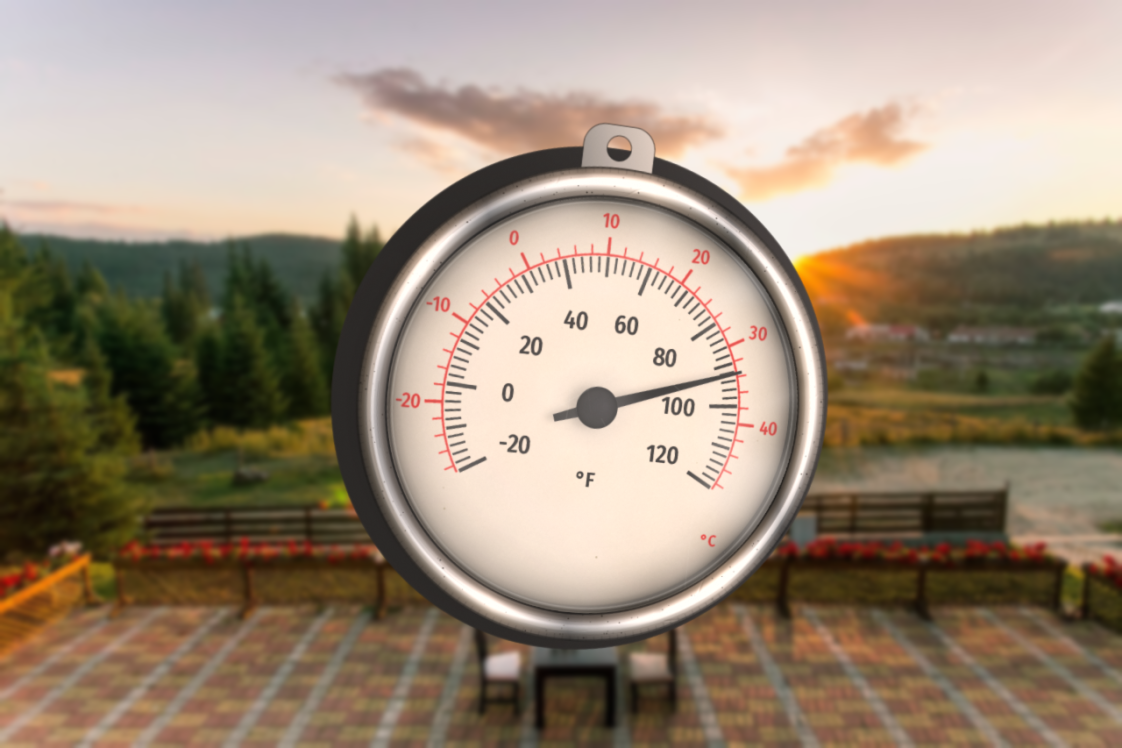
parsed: 92 °F
